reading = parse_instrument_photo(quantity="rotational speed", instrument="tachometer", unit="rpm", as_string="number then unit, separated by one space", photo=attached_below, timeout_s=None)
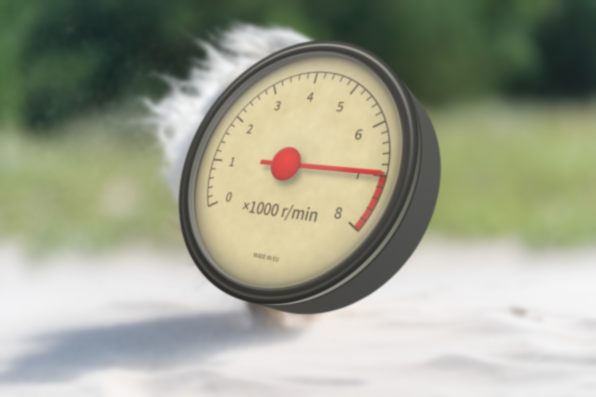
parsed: 7000 rpm
